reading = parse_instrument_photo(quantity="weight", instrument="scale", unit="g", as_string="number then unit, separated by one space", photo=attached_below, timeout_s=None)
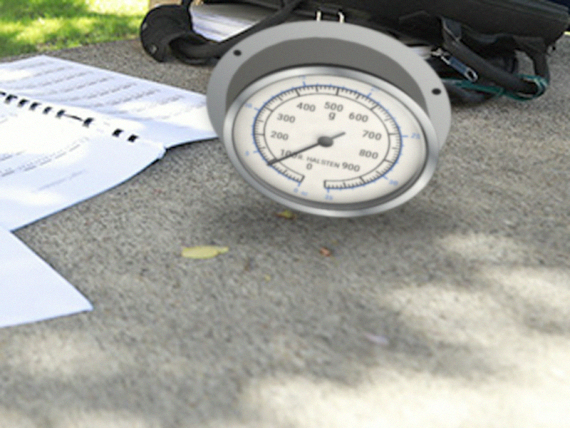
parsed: 100 g
